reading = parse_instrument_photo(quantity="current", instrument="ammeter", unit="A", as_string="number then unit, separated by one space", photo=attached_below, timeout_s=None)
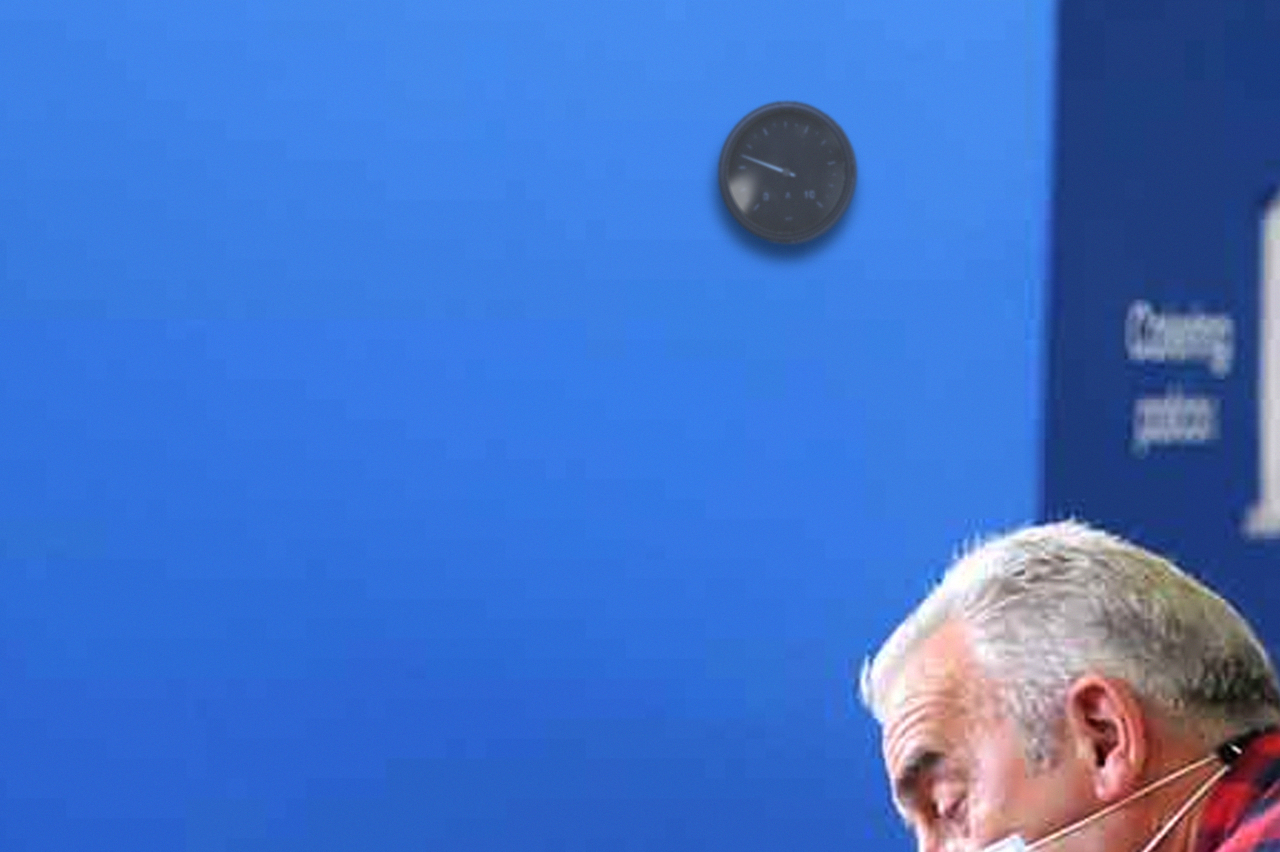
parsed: 2.5 A
